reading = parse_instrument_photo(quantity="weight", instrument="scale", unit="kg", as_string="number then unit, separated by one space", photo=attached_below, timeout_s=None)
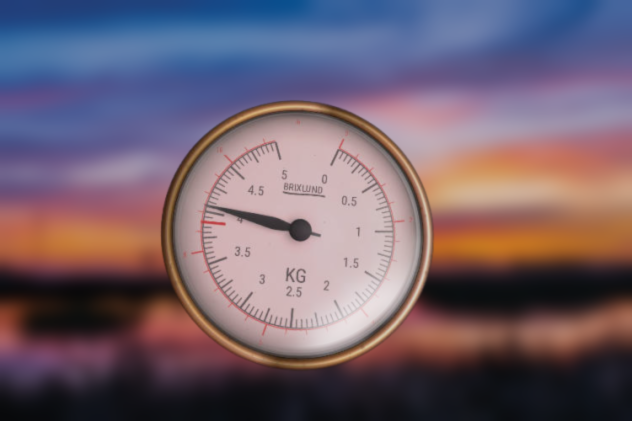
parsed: 4.05 kg
